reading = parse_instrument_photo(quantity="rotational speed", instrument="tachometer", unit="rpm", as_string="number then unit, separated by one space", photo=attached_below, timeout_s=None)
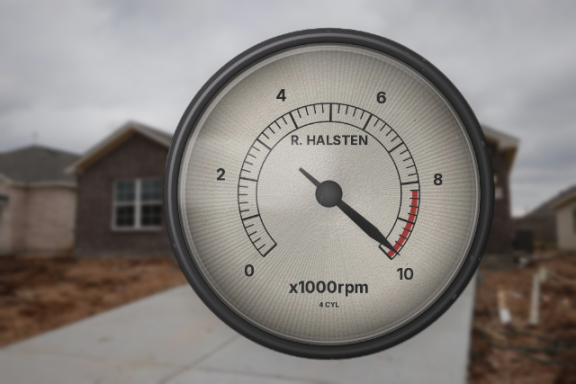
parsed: 9800 rpm
